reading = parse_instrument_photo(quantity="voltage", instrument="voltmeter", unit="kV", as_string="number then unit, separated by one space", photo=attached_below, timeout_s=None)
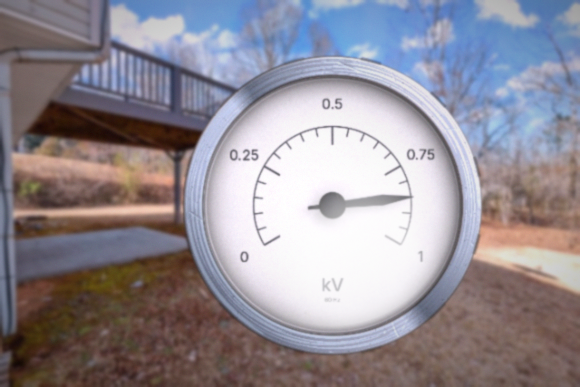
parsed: 0.85 kV
